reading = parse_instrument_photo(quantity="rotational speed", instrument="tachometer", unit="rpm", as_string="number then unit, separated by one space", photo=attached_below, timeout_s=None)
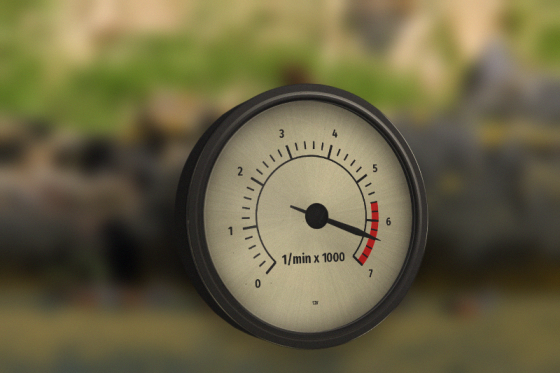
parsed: 6400 rpm
